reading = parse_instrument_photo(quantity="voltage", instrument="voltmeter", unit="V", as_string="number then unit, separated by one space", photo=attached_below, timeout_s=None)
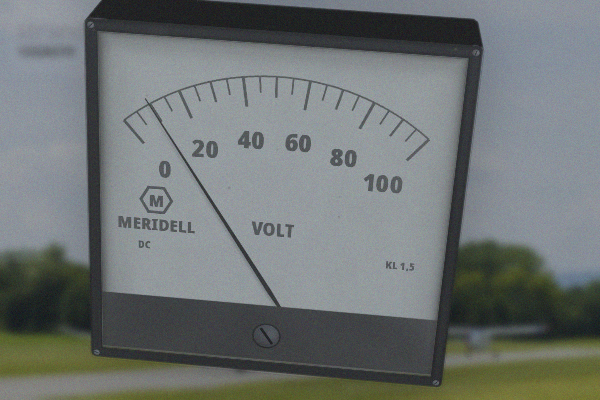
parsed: 10 V
